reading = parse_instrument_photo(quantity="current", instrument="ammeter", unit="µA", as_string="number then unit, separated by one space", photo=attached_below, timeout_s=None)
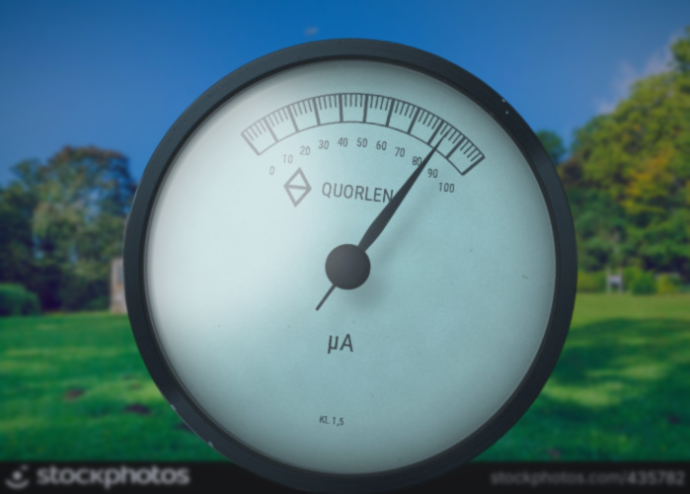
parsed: 84 µA
